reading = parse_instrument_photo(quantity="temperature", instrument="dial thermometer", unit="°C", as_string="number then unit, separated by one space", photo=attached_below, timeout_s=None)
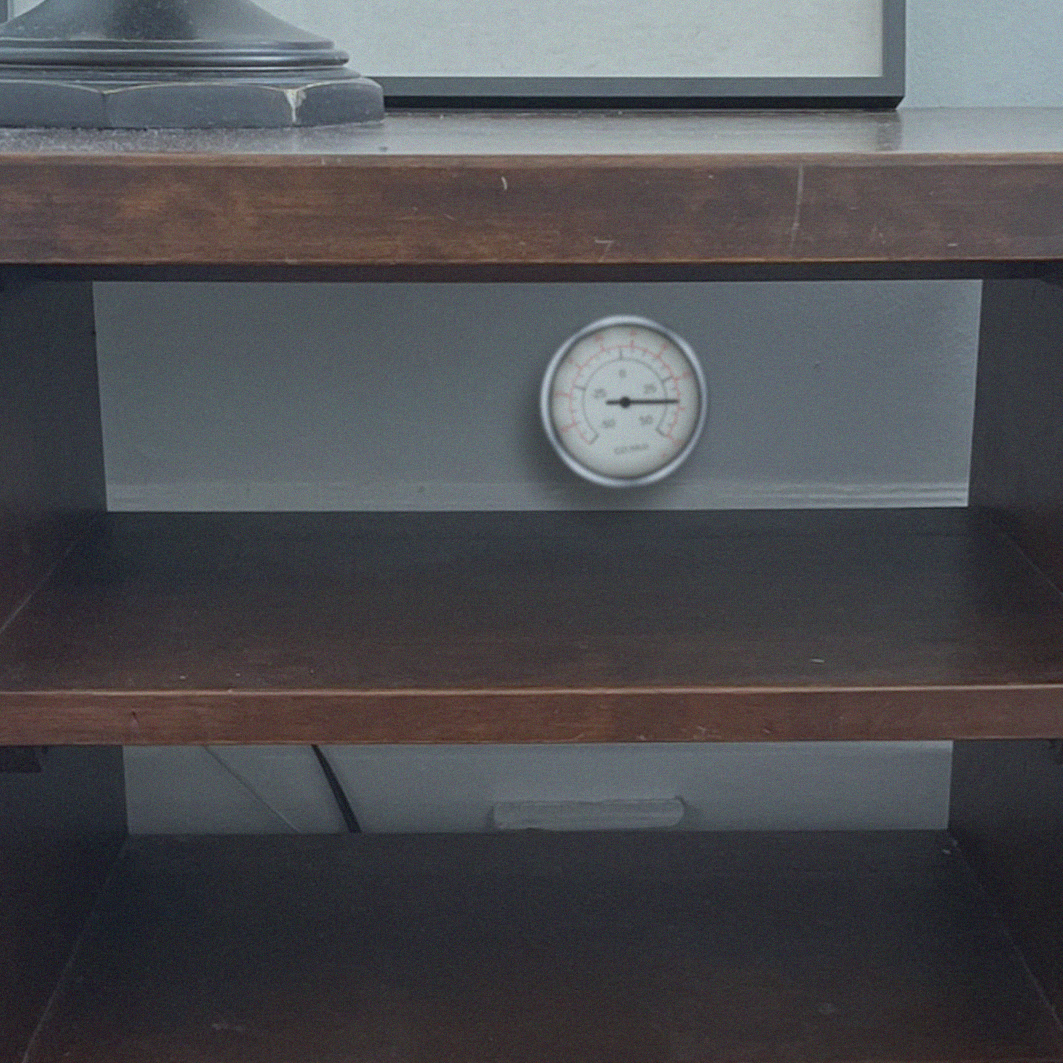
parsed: 35 °C
